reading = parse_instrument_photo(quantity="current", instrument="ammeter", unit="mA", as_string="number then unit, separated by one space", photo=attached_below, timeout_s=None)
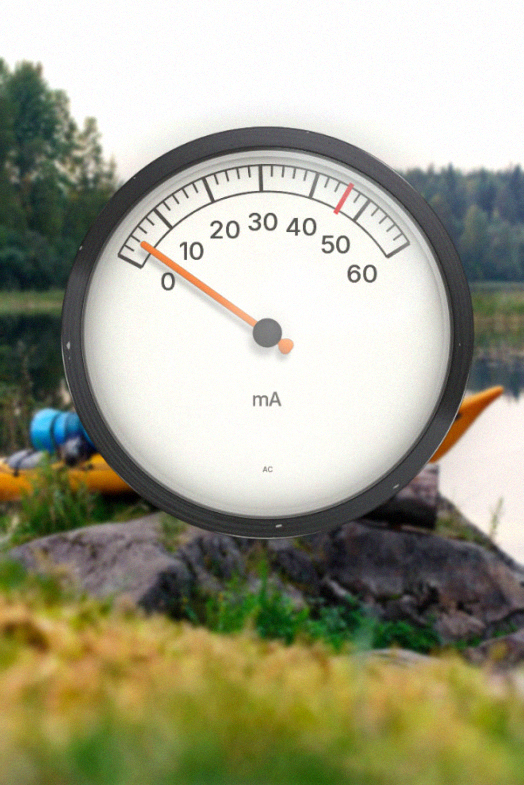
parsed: 4 mA
